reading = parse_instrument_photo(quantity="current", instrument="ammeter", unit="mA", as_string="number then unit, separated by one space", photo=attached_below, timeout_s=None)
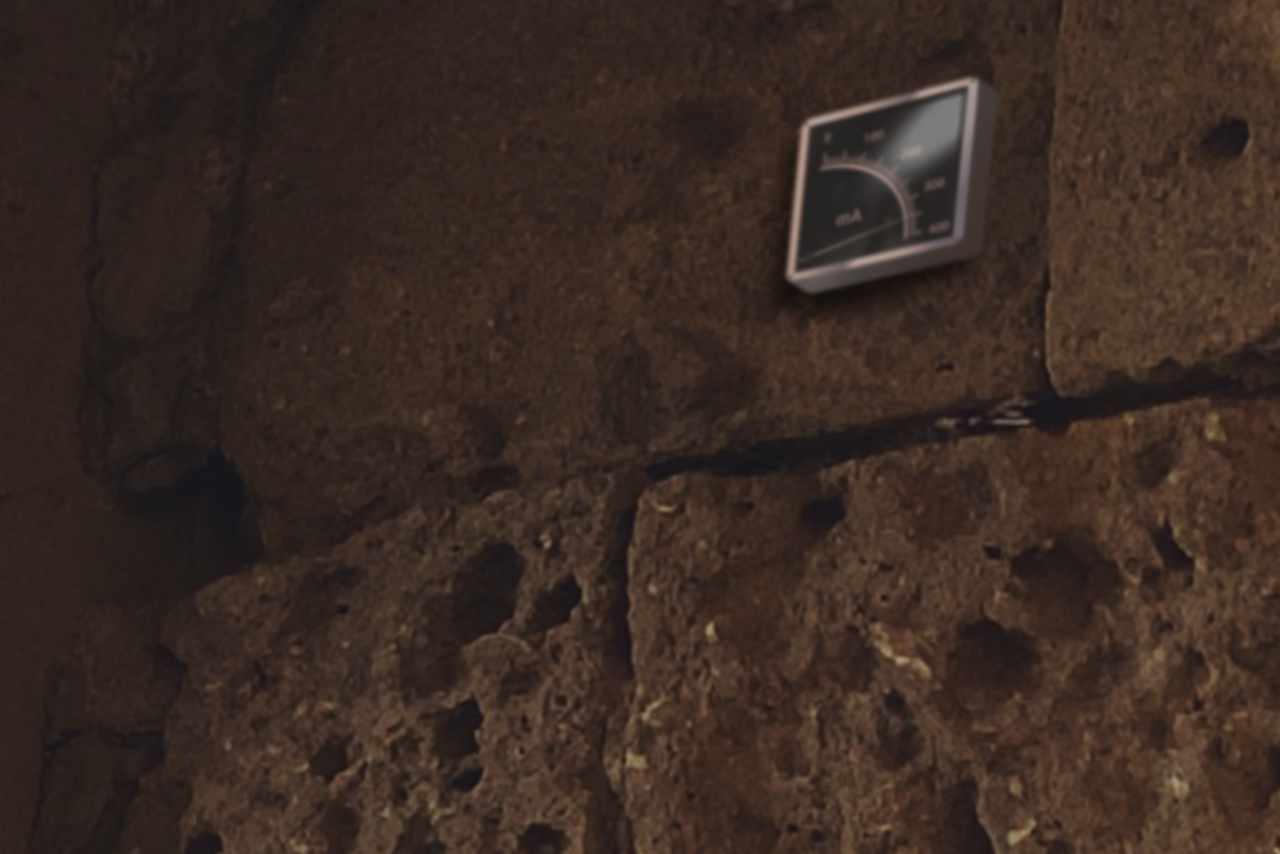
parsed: 350 mA
